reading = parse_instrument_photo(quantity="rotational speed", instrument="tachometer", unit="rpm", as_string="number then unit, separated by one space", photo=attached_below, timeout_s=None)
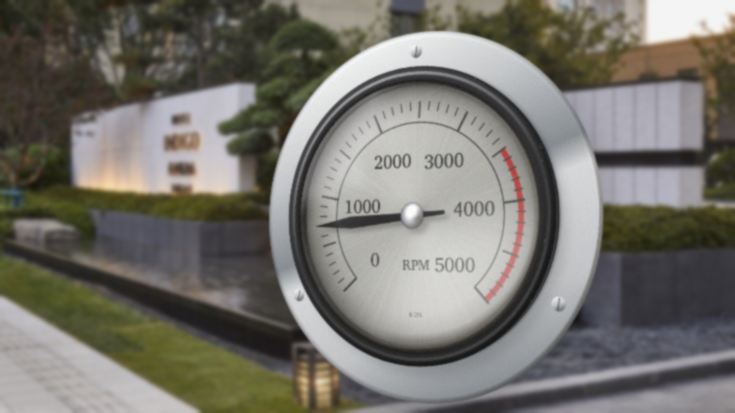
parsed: 700 rpm
